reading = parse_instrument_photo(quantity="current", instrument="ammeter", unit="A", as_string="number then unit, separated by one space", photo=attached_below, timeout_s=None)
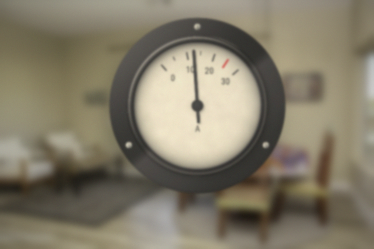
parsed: 12.5 A
